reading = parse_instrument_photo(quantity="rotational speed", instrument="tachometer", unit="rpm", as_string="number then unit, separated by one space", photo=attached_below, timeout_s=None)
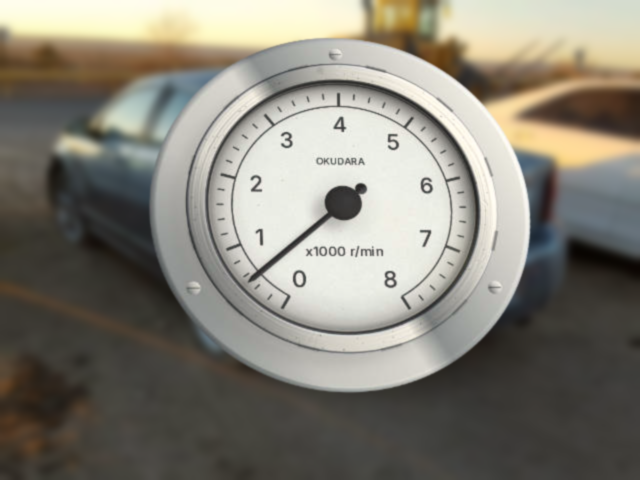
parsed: 500 rpm
